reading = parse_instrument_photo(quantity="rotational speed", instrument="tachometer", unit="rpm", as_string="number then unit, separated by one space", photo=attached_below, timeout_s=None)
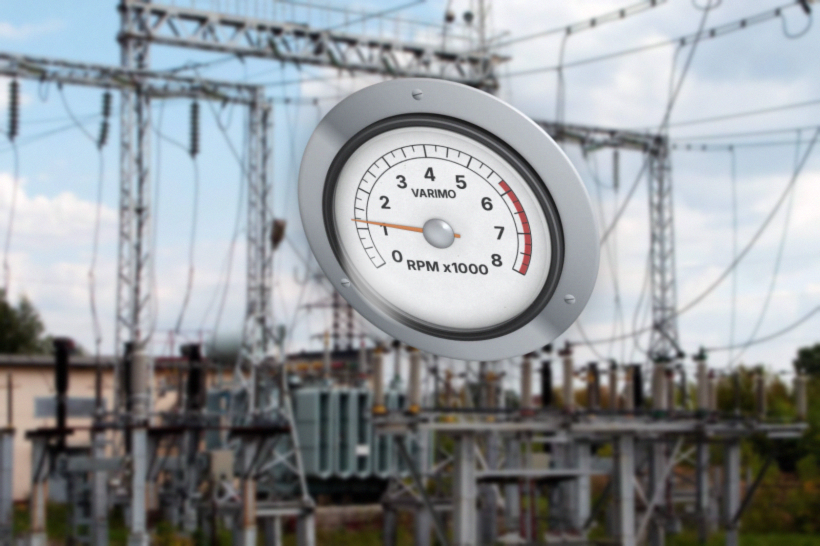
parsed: 1250 rpm
